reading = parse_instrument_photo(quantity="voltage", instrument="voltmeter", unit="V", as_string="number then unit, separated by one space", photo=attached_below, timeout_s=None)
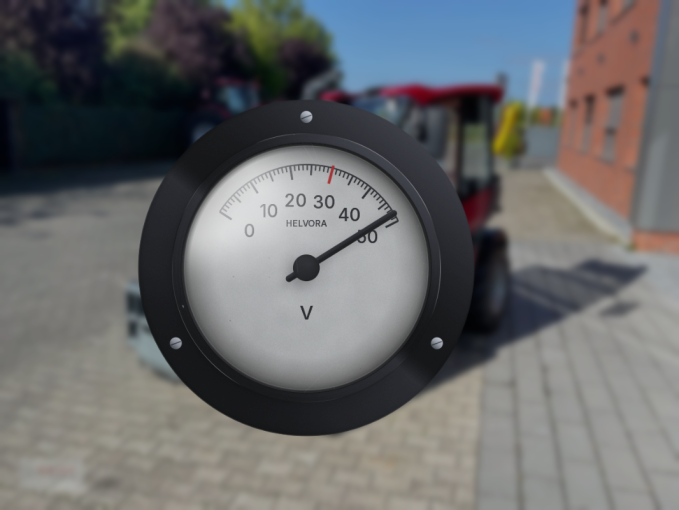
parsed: 48 V
